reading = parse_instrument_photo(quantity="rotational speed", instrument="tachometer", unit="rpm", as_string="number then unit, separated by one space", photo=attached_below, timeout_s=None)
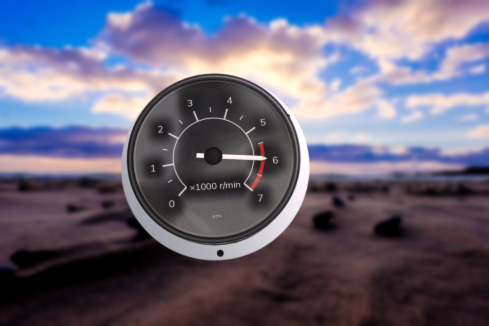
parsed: 6000 rpm
